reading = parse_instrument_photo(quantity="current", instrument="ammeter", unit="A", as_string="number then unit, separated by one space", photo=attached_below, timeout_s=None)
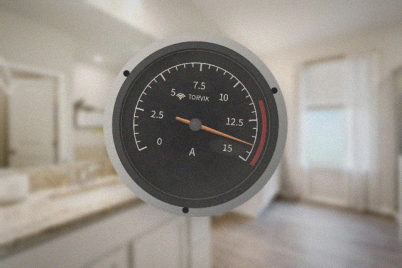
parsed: 14 A
